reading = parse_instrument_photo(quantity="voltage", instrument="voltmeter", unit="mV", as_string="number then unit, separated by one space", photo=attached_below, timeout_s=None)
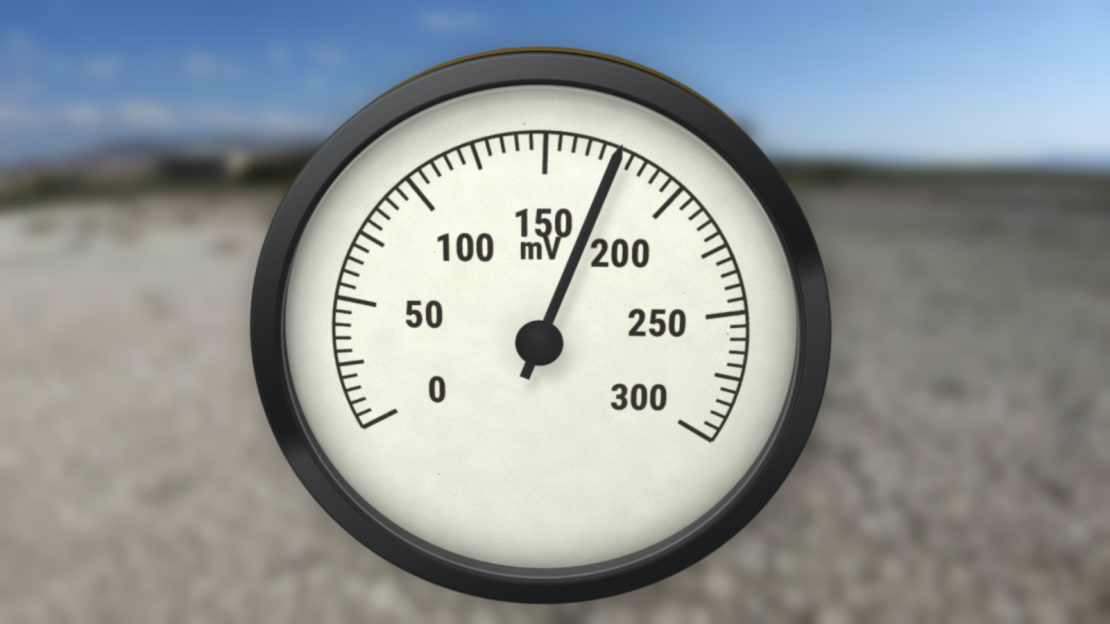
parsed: 175 mV
